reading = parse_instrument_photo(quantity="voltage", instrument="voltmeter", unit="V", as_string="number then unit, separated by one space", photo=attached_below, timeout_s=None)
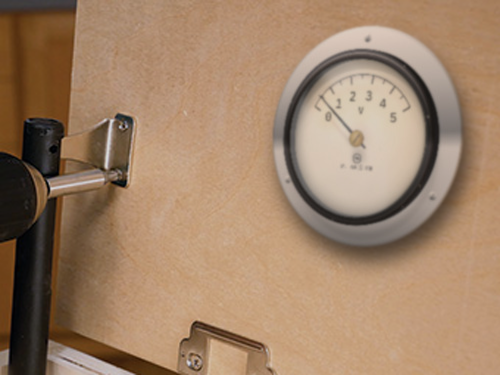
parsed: 0.5 V
